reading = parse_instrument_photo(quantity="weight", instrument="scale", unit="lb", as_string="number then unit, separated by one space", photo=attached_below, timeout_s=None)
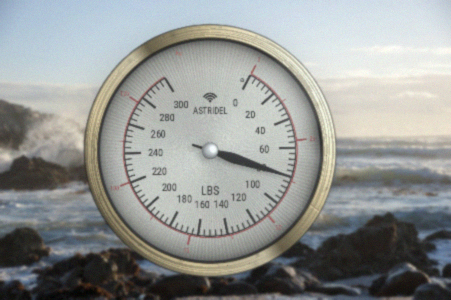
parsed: 80 lb
